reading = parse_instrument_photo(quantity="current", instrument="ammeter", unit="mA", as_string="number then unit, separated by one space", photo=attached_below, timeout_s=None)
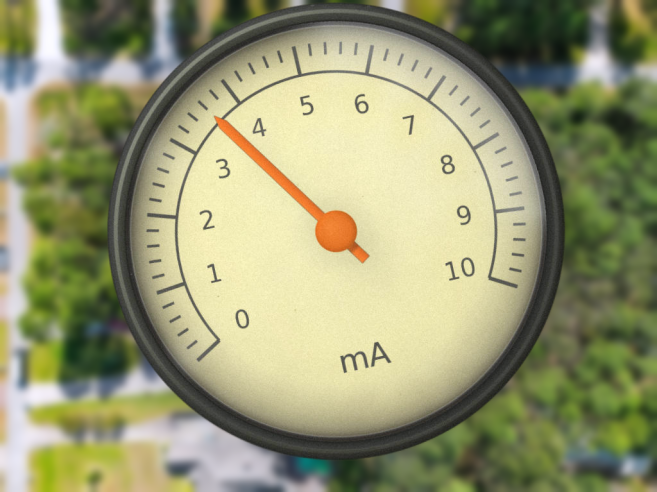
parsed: 3.6 mA
